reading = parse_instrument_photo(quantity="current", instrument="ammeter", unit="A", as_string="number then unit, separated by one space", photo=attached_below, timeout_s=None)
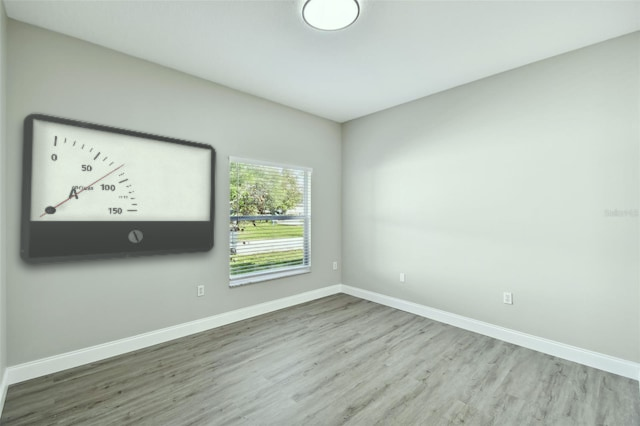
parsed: 80 A
